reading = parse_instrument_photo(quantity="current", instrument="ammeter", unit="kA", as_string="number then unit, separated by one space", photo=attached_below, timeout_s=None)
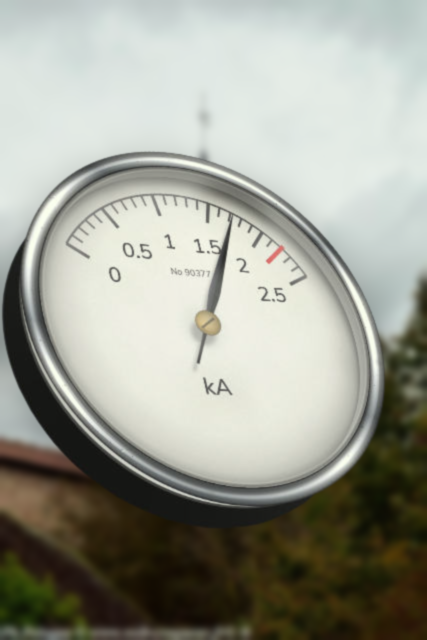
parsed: 1.7 kA
